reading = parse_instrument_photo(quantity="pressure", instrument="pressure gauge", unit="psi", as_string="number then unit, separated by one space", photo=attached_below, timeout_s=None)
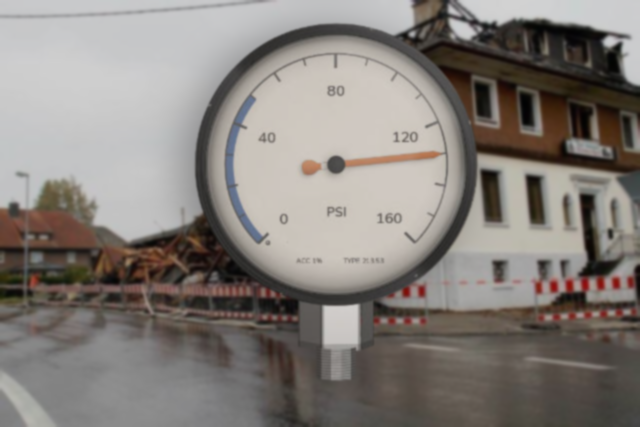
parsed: 130 psi
